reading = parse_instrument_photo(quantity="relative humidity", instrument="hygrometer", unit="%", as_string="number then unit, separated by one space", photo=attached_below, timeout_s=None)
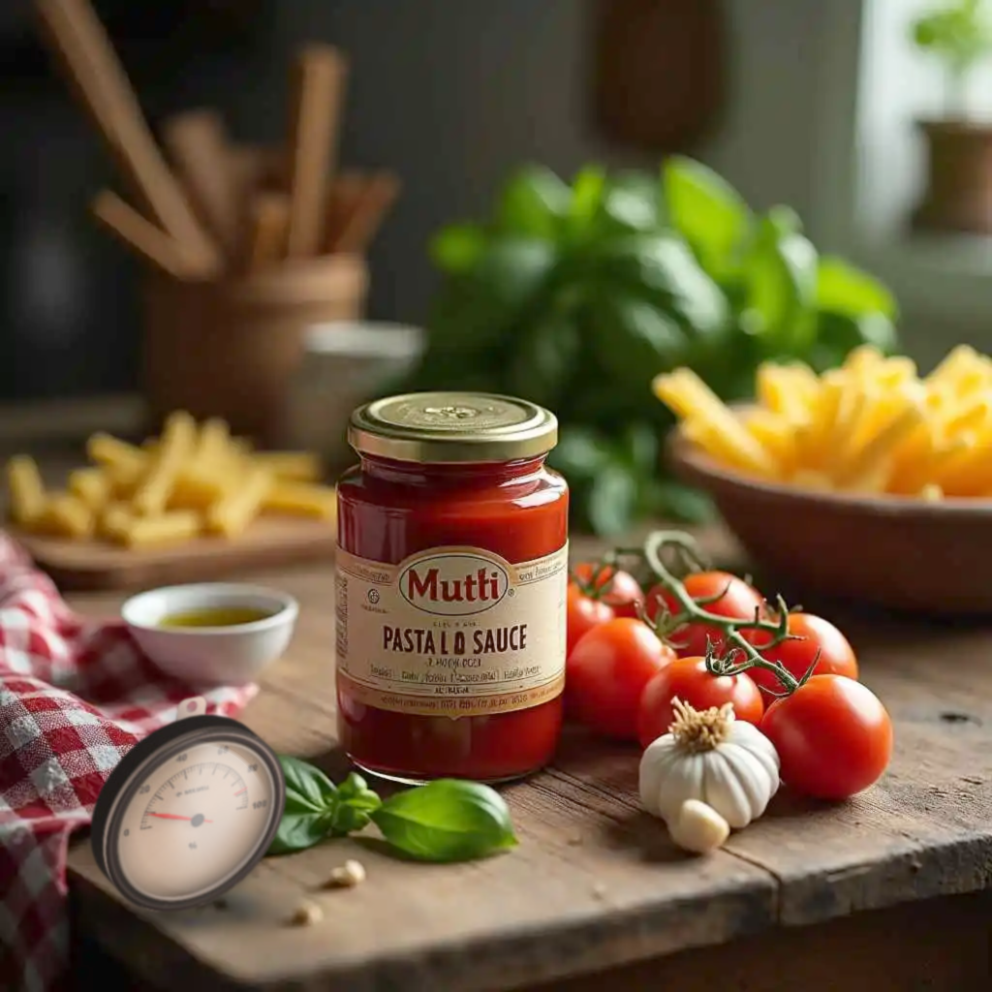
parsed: 10 %
